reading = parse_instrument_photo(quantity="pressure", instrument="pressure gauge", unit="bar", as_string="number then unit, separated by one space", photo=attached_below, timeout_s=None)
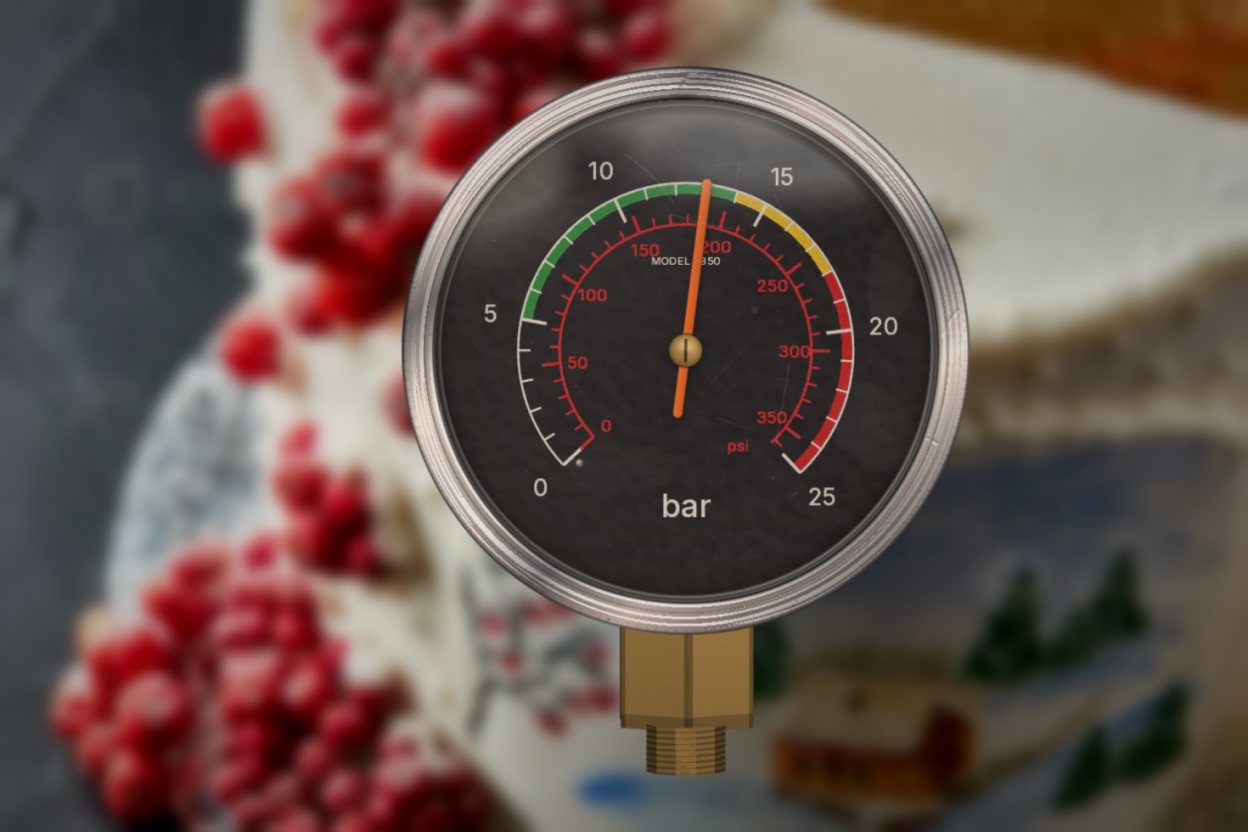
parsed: 13 bar
